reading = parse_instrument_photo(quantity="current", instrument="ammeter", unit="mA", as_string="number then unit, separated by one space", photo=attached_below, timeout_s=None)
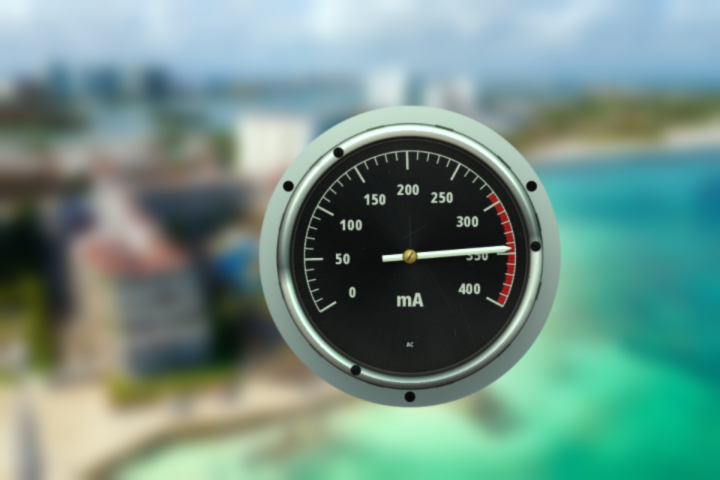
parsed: 345 mA
